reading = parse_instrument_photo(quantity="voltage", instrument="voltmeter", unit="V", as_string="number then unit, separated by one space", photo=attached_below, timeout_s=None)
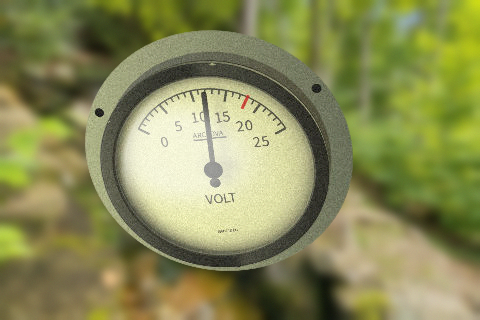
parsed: 12 V
